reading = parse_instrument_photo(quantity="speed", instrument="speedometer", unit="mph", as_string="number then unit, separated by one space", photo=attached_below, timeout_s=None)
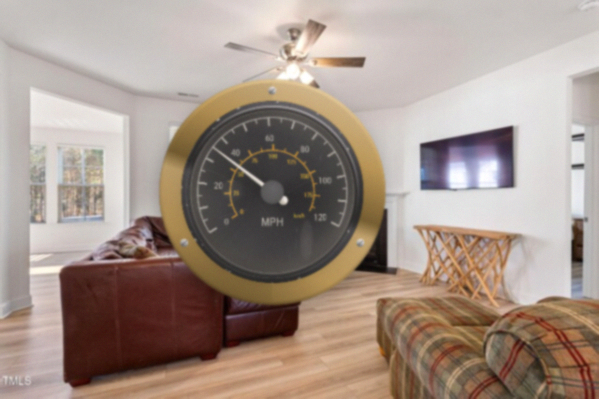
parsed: 35 mph
